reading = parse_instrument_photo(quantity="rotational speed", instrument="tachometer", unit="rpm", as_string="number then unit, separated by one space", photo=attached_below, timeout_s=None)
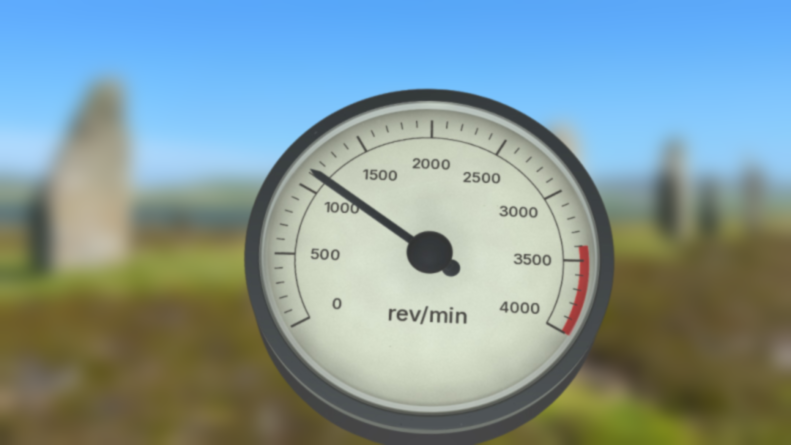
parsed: 1100 rpm
